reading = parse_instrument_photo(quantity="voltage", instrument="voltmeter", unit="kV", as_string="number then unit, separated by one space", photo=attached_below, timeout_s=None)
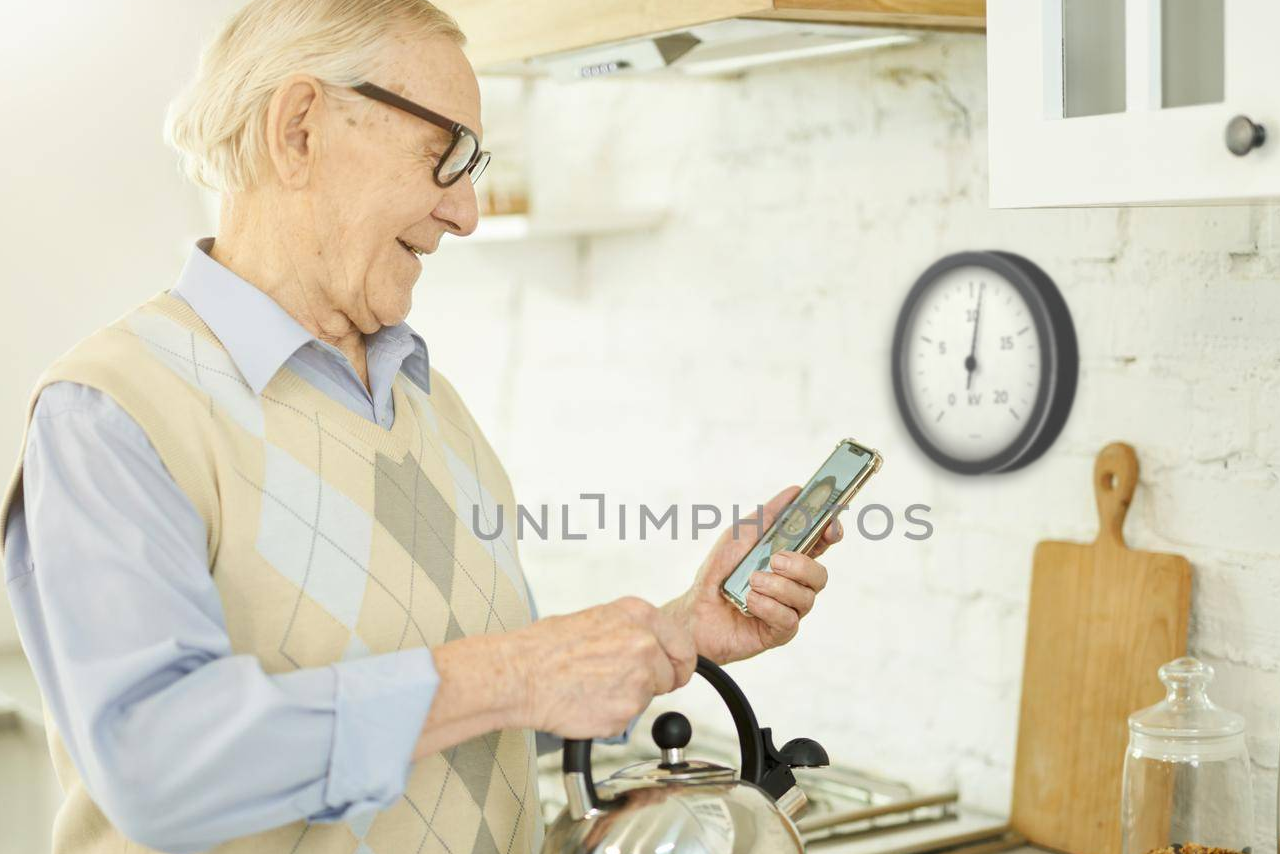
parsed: 11 kV
